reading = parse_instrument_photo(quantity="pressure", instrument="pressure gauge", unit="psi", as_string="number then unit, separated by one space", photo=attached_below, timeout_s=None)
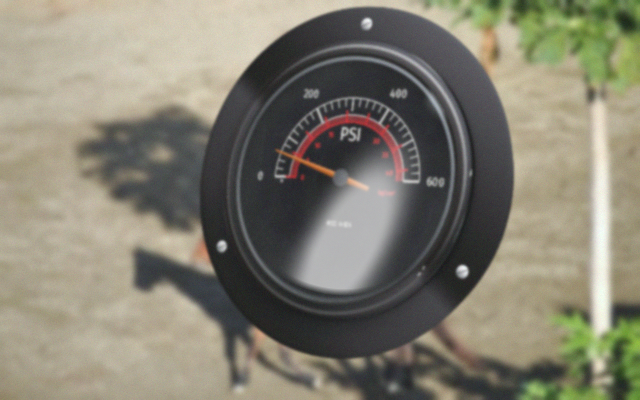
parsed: 60 psi
